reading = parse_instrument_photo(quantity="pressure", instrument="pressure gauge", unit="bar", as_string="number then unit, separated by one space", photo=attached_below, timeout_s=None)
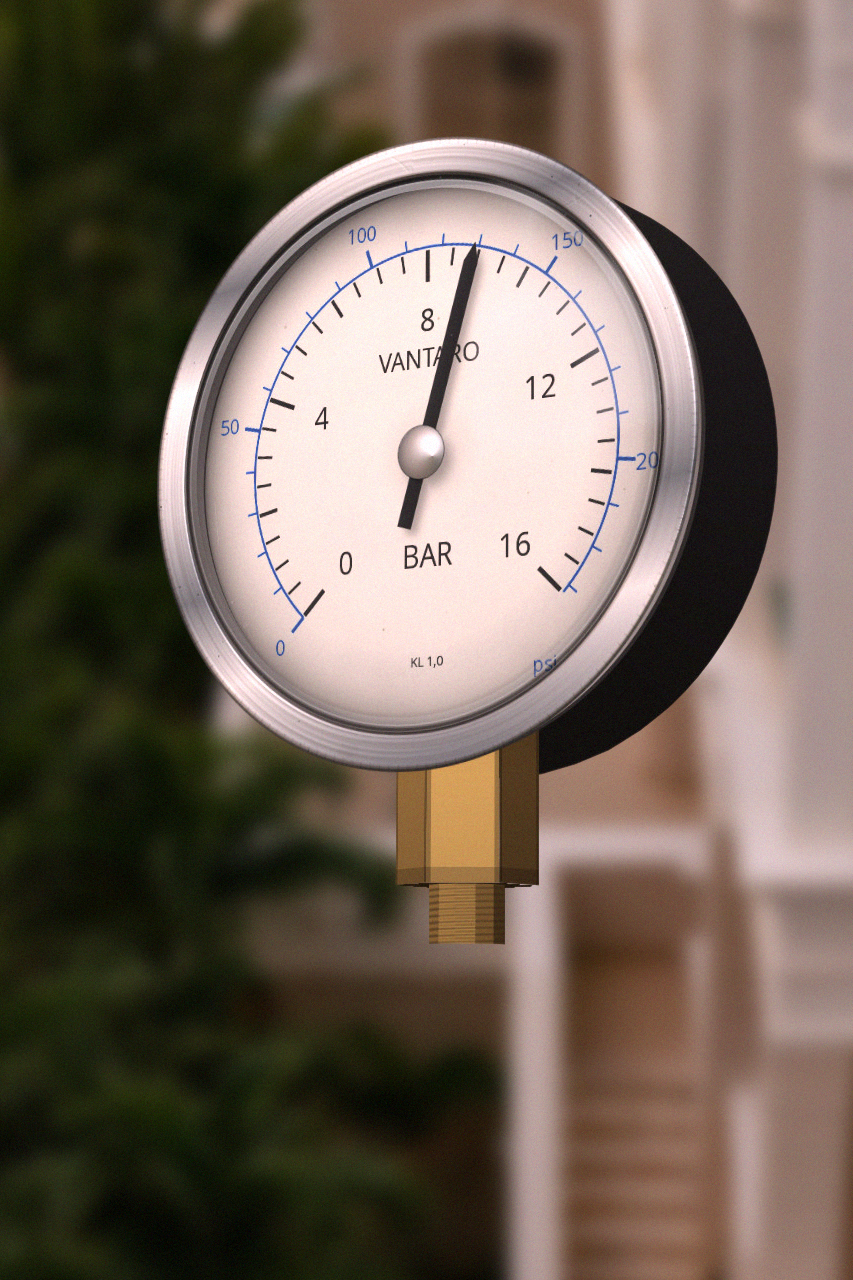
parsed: 9 bar
